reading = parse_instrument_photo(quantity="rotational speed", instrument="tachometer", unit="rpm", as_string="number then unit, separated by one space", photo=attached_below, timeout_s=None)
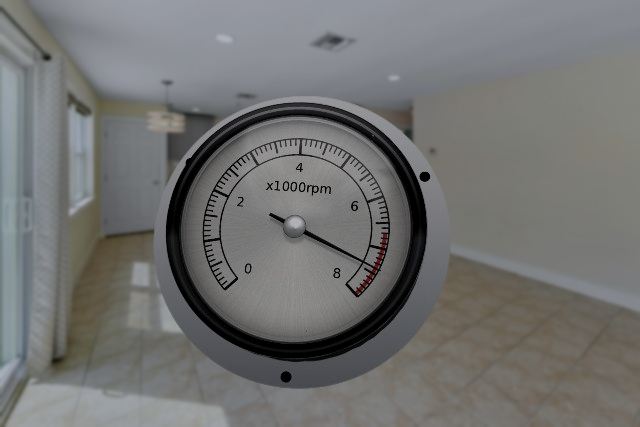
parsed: 7400 rpm
